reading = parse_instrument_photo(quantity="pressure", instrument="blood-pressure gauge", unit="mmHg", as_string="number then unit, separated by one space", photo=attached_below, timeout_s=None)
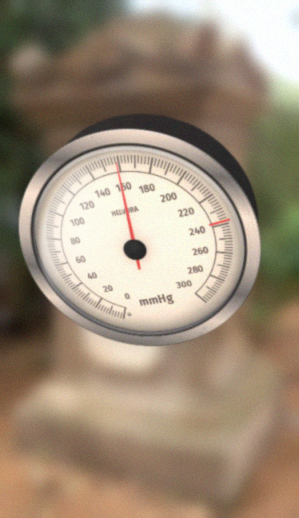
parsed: 160 mmHg
